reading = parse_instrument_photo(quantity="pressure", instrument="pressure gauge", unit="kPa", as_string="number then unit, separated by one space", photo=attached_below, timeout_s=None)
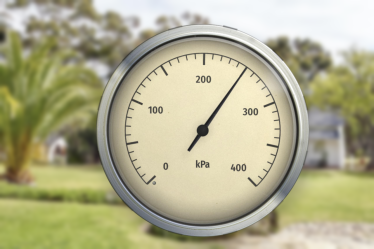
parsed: 250 kPa
